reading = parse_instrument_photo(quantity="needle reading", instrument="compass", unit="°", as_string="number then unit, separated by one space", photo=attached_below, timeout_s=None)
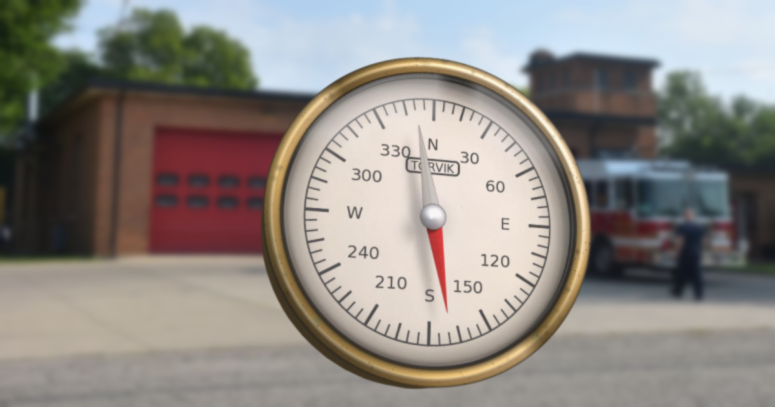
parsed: 170 °
